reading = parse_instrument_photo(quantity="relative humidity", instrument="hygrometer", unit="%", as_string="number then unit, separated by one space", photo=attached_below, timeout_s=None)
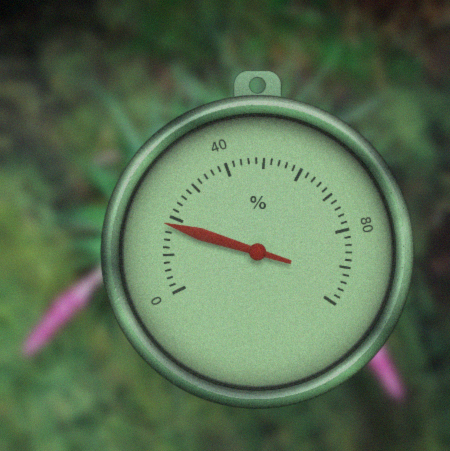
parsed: 18 %
